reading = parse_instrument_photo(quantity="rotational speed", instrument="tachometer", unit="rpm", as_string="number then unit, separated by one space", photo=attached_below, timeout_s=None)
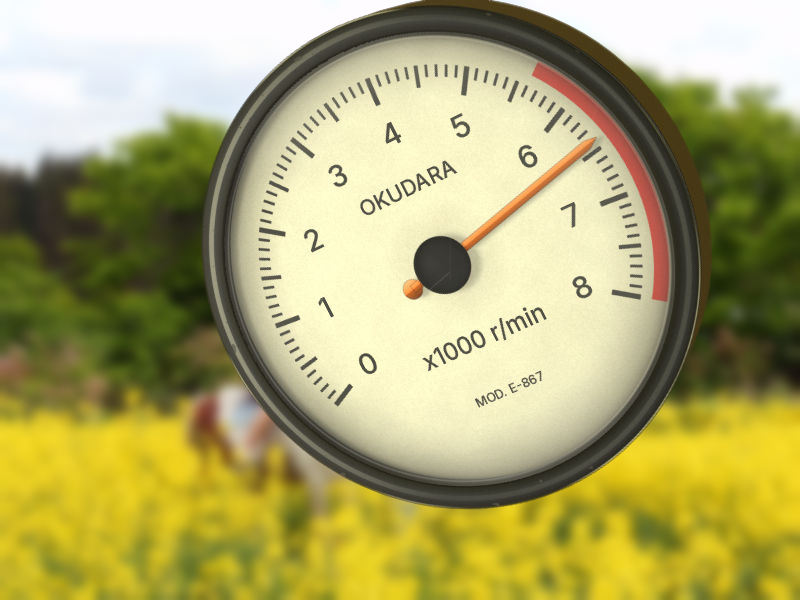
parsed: 6400 rpm
